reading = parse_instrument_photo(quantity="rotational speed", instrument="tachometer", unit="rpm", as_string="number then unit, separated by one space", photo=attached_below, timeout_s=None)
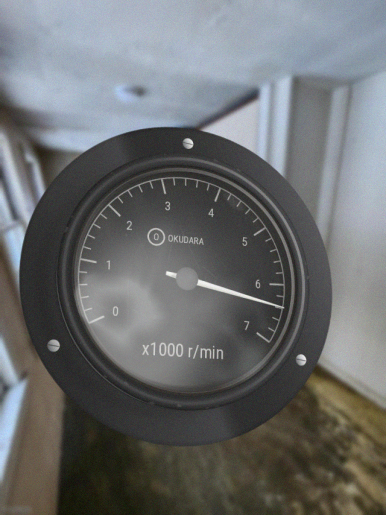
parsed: 6400 rpm
